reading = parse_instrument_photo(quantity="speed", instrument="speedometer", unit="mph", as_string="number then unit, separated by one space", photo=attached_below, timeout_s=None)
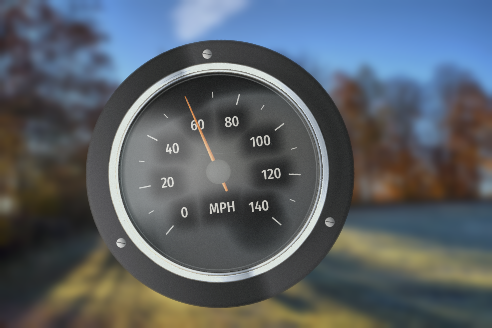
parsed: 60 mph
